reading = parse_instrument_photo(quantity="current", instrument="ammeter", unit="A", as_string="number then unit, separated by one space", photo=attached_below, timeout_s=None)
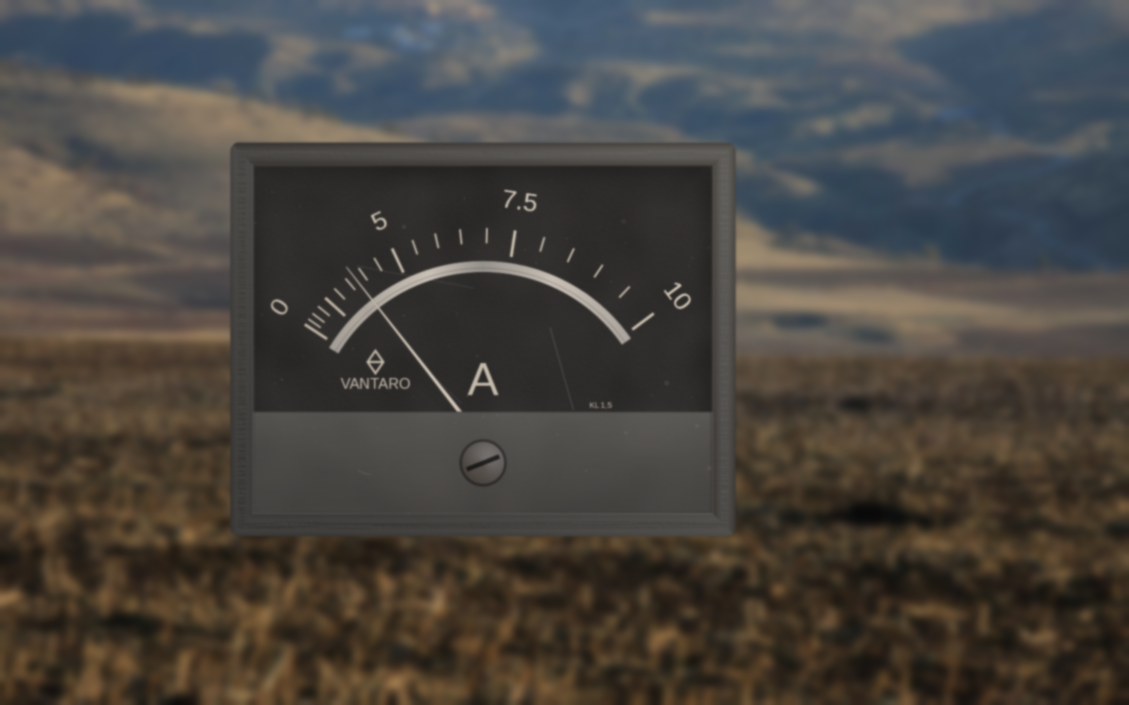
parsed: 3.75 A
